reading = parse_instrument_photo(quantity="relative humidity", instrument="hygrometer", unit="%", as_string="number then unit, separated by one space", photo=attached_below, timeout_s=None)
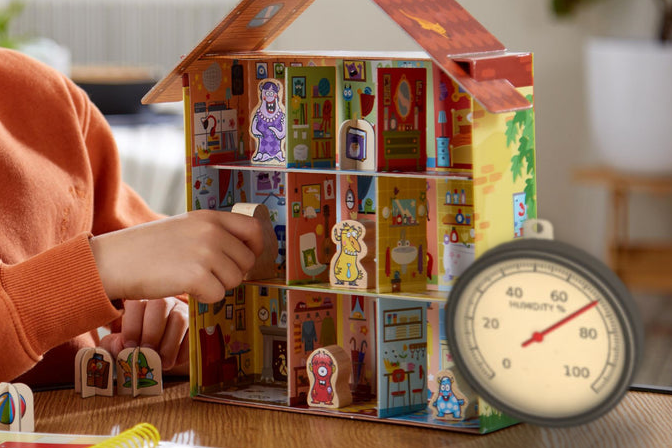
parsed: 70 %
